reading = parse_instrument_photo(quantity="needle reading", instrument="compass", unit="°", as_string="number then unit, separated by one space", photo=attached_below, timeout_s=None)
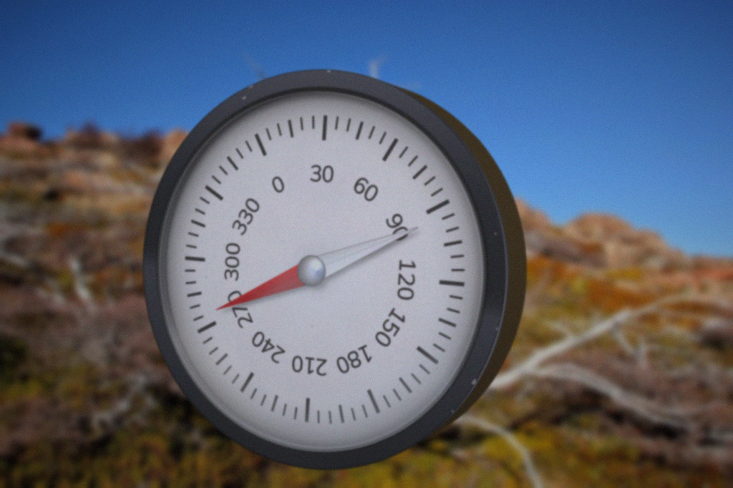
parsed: 275 °
